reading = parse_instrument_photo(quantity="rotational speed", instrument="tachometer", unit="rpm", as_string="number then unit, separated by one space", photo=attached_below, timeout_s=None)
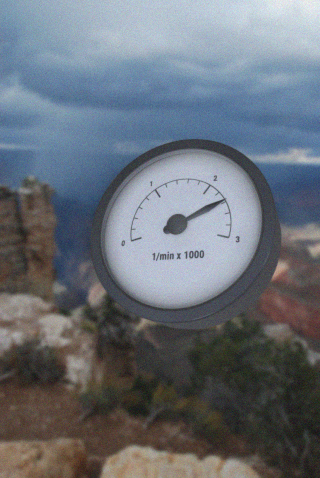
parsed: 2400 rpm
